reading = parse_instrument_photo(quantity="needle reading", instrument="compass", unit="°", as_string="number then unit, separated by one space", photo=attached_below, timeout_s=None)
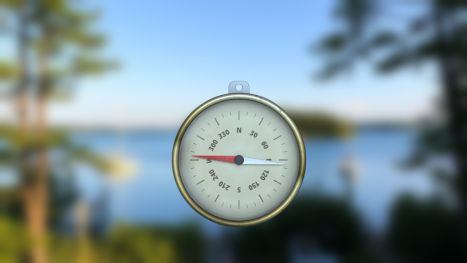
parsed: 275 °
